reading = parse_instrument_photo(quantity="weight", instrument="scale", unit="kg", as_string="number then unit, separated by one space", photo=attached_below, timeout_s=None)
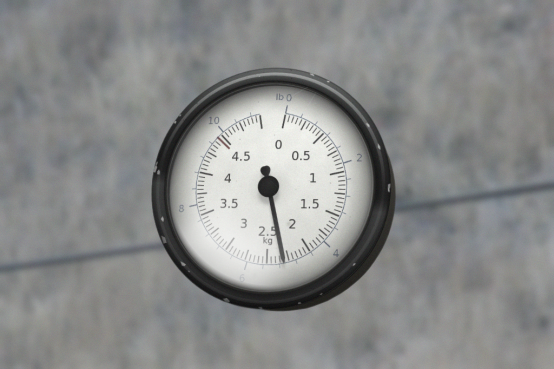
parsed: 2.3 kg
